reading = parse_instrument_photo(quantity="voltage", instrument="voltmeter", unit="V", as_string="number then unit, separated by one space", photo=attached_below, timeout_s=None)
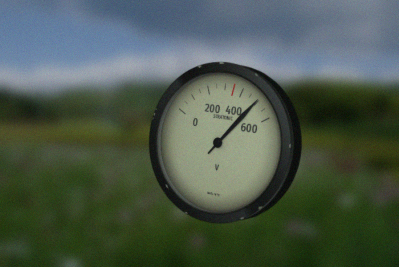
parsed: 500 V
